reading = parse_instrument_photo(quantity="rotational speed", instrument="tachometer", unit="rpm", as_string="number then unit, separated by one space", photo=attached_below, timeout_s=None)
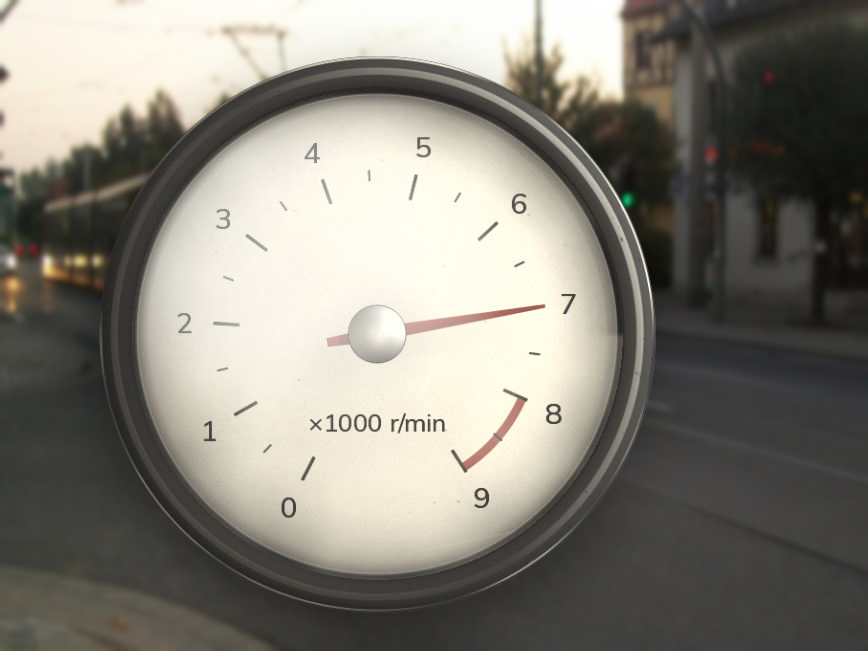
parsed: 7000 rpm
